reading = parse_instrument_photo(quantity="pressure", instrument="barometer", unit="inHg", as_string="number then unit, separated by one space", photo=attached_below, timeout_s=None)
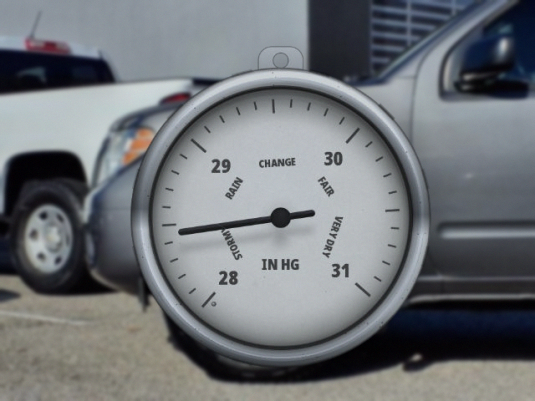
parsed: 28.45 inHg
